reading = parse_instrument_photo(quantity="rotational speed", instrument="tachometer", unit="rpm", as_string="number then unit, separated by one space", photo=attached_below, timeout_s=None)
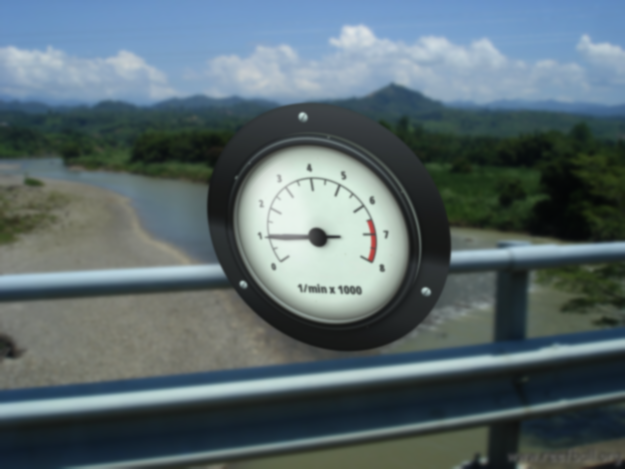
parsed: 1000 rpm
